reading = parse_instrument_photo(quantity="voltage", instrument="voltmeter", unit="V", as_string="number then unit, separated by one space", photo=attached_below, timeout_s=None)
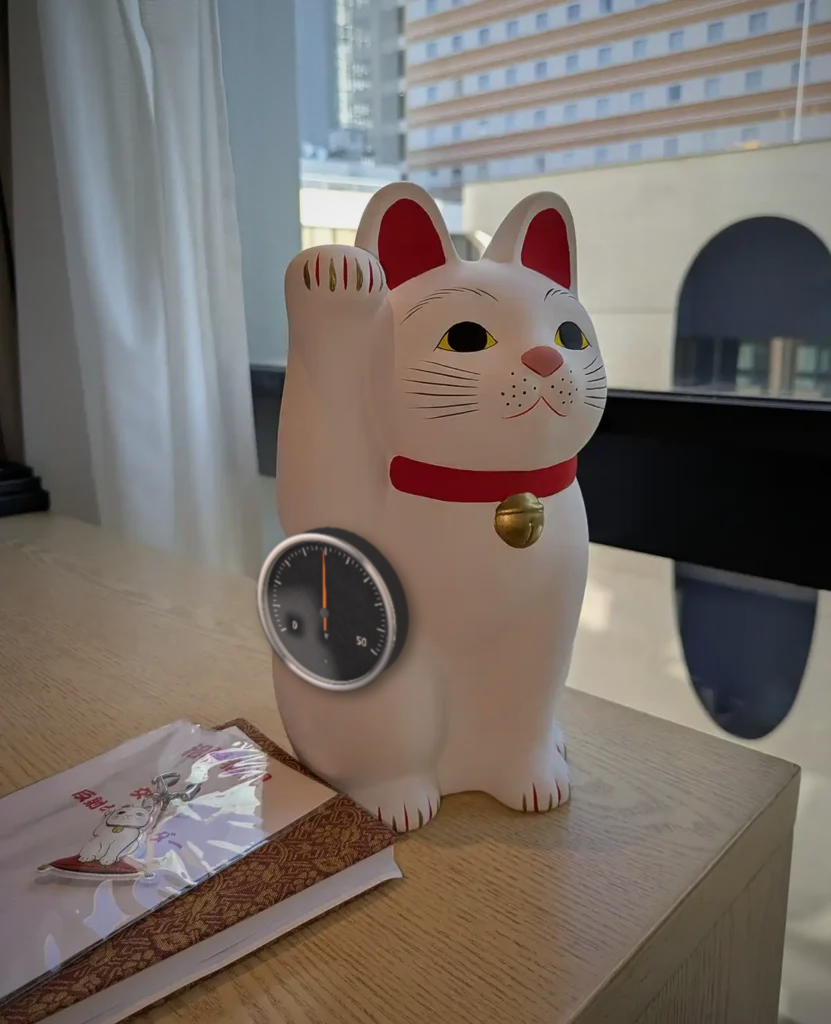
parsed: 25 V
